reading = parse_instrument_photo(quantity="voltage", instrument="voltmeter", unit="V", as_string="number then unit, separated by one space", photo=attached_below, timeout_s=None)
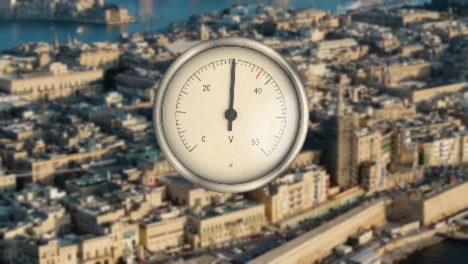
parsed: 30 V
